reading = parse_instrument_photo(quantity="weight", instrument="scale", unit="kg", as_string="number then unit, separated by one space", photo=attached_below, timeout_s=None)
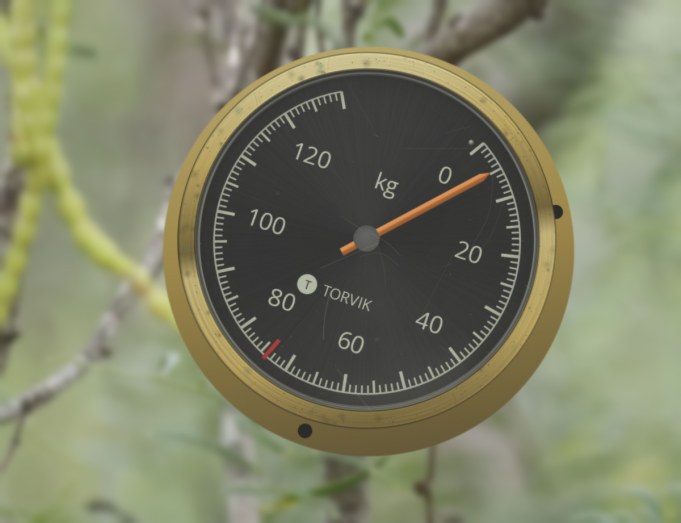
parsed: 5 kg
